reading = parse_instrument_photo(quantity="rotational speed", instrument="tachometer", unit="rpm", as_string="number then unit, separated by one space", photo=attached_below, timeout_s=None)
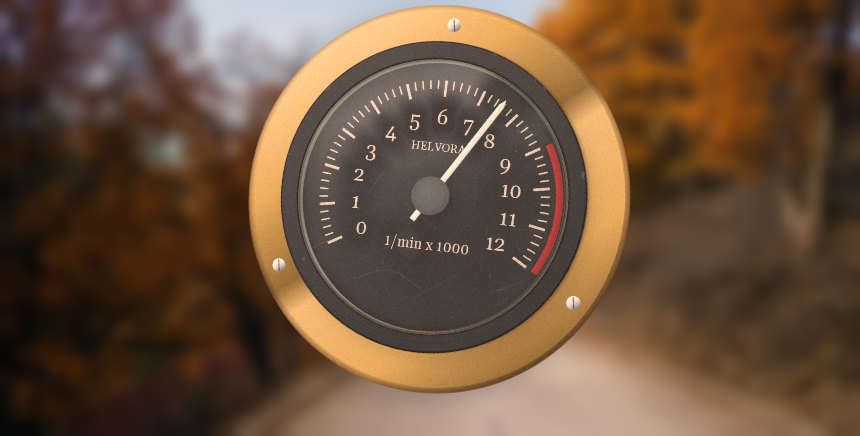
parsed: 7600 rpm
